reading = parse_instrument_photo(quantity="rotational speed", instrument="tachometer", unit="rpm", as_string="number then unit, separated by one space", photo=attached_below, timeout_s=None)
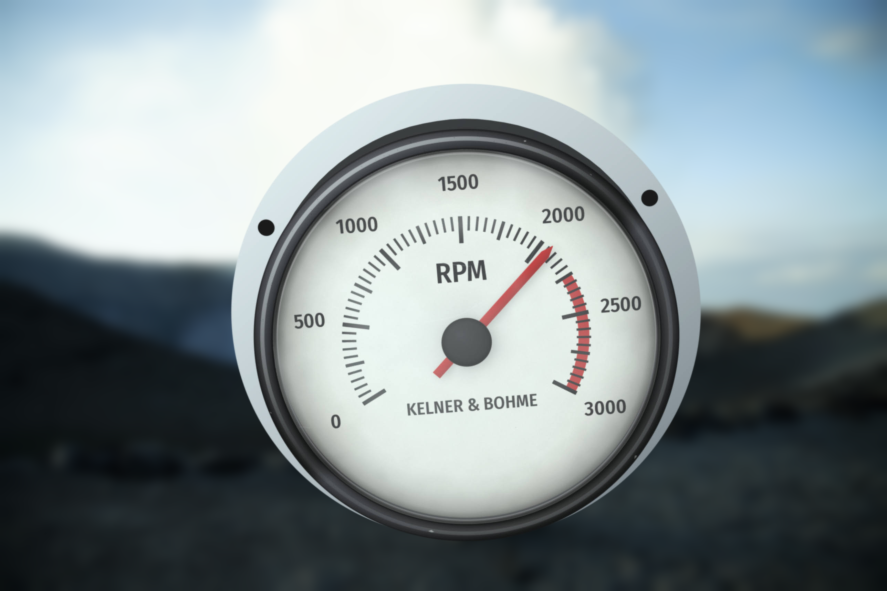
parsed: 2050 rpm
